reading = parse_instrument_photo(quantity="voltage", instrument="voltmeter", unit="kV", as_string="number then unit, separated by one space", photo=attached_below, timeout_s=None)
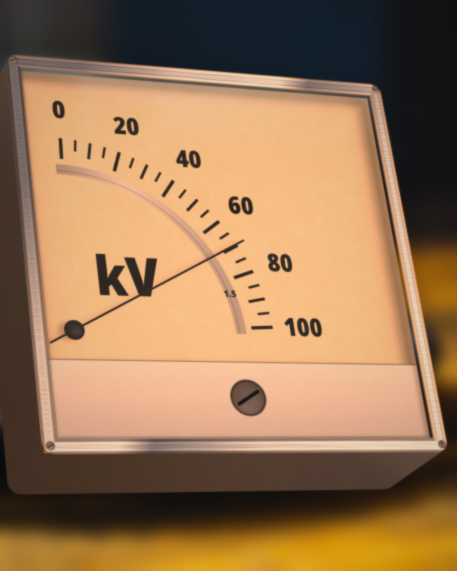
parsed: 70 kV
